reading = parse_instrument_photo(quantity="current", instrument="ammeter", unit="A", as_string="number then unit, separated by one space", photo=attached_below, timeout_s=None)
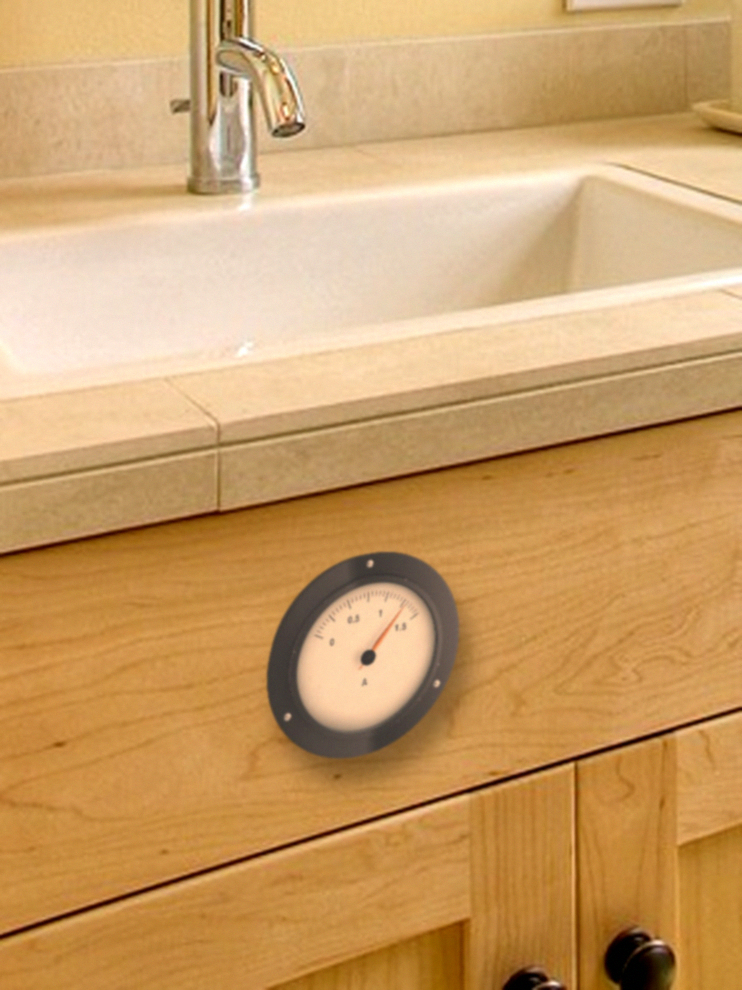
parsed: 1.25 A
